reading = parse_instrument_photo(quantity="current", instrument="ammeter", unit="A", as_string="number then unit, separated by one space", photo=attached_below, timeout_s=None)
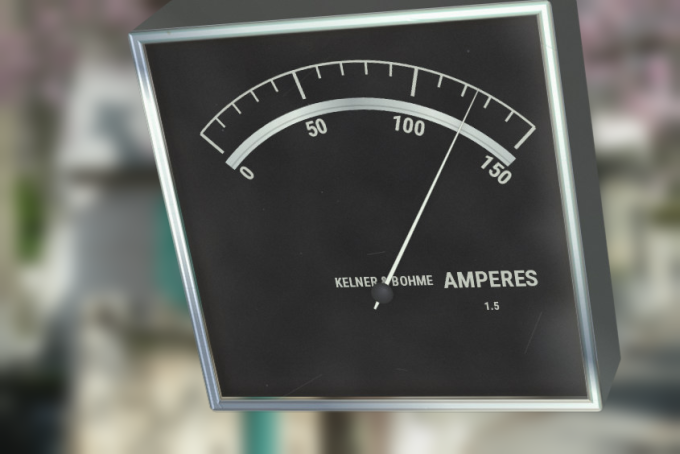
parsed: 125 A
